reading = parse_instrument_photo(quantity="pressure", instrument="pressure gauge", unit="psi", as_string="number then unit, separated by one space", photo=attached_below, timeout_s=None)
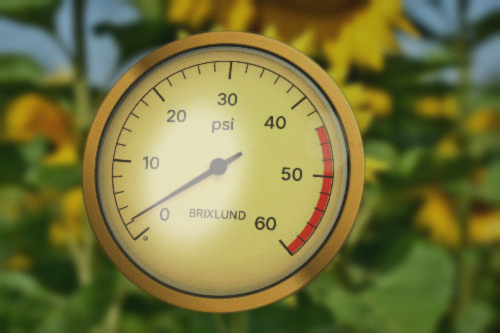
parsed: 2 psi
